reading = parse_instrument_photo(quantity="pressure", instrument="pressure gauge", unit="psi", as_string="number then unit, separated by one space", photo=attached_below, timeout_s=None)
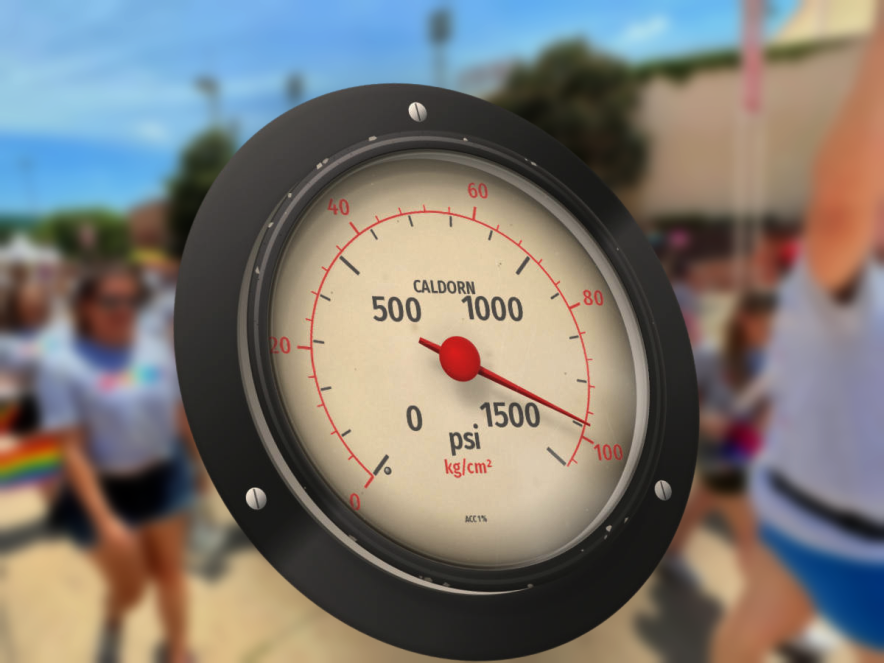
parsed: 1400 psi
